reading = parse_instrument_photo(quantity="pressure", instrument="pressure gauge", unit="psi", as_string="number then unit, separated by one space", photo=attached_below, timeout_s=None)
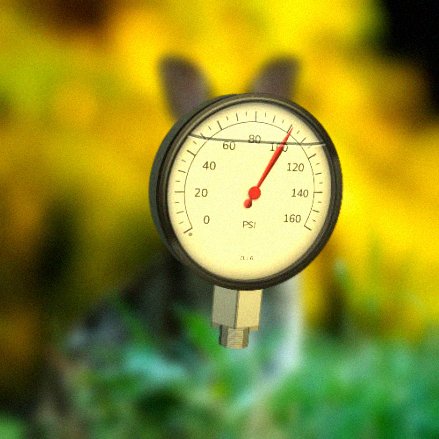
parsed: 100 psi
